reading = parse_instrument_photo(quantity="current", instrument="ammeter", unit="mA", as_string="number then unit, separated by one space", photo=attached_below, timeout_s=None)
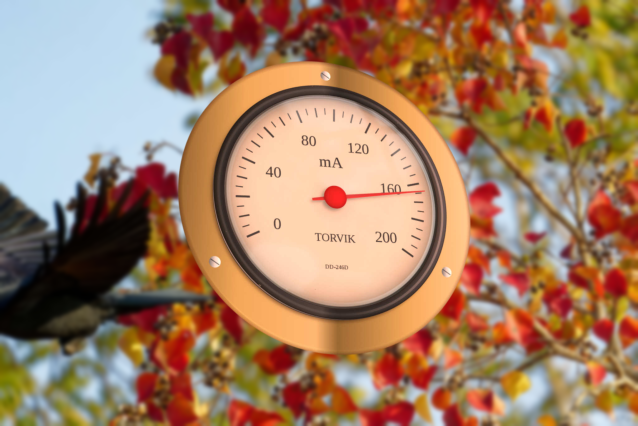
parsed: 165 mA
